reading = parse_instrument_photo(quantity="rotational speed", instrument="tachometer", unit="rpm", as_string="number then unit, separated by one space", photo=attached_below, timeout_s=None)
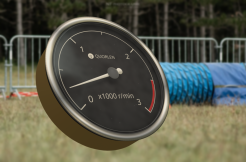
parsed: 250 rpm
